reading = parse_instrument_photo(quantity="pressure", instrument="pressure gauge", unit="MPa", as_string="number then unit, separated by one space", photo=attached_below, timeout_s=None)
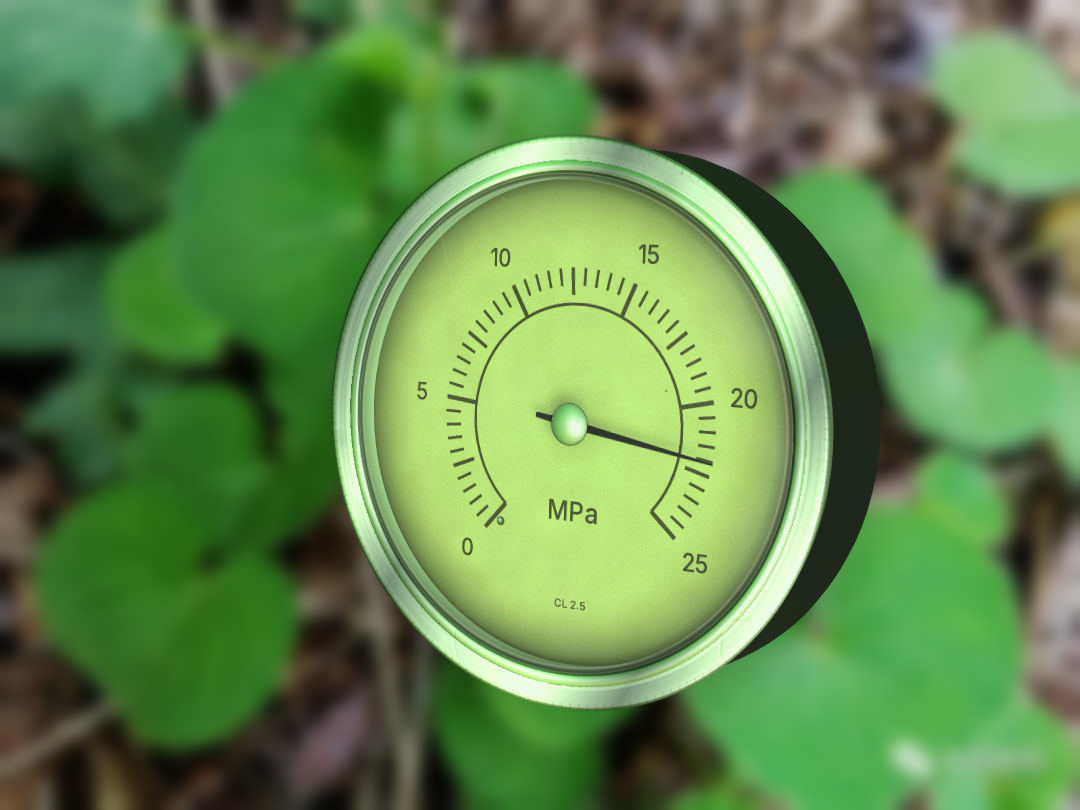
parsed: 22 MPa
